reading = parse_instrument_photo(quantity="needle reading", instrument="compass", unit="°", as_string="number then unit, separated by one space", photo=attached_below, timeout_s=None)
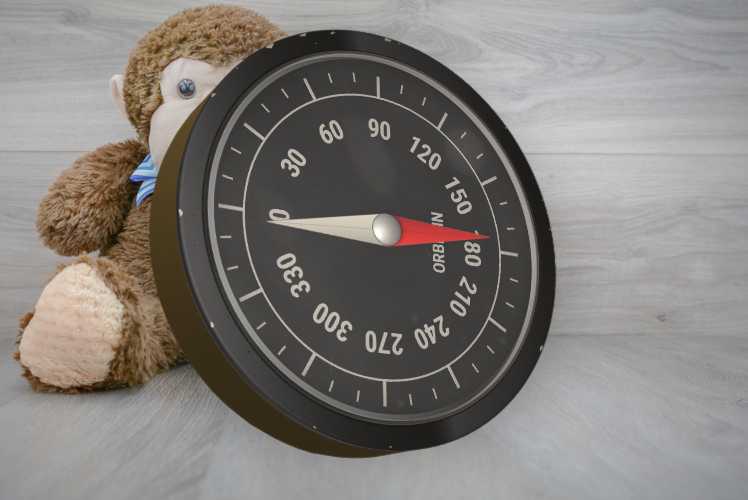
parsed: 175 °
